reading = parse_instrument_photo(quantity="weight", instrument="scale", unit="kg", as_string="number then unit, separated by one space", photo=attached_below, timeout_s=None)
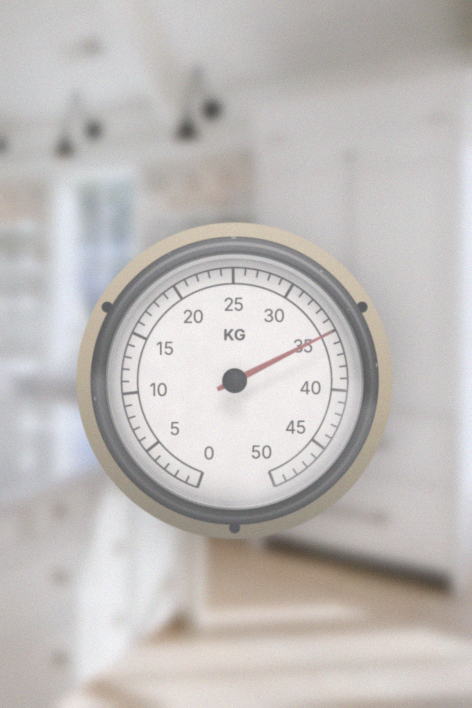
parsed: 35 kg
